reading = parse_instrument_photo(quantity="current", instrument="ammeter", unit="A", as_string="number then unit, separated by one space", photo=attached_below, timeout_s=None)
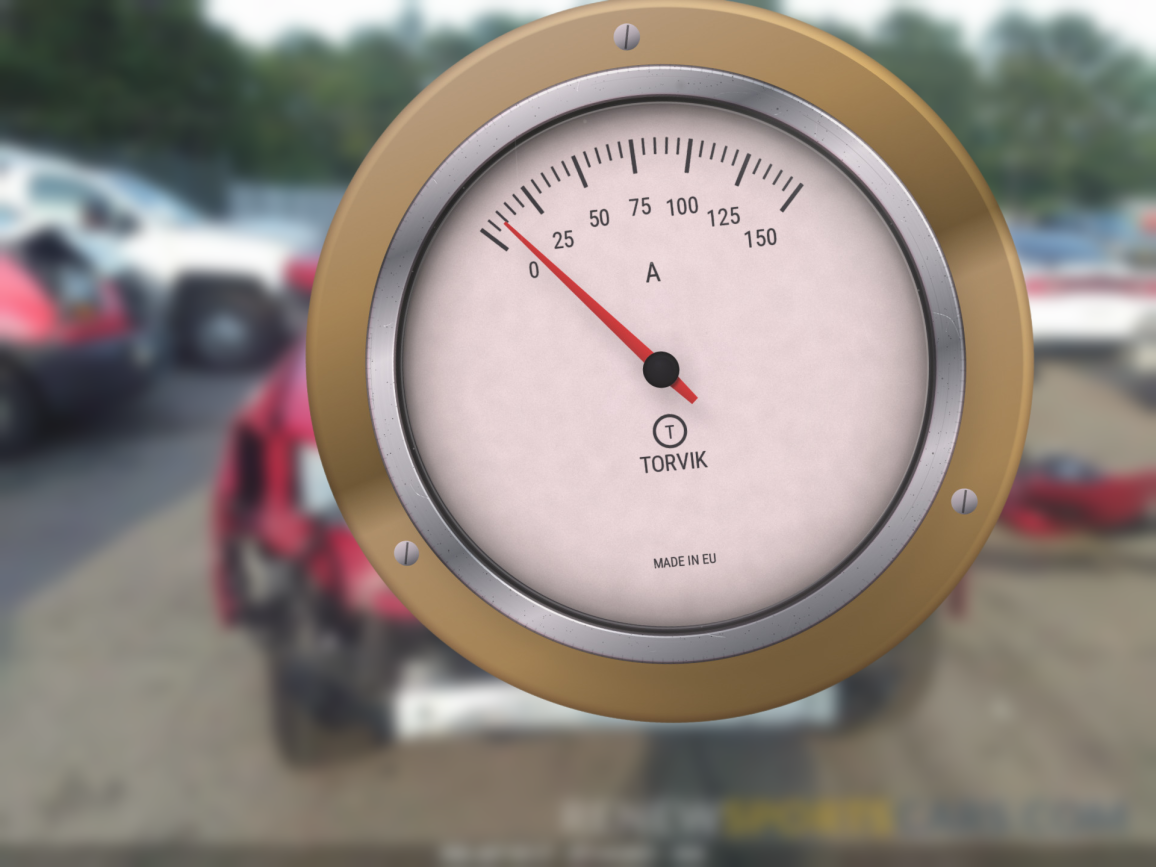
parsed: 10 A
